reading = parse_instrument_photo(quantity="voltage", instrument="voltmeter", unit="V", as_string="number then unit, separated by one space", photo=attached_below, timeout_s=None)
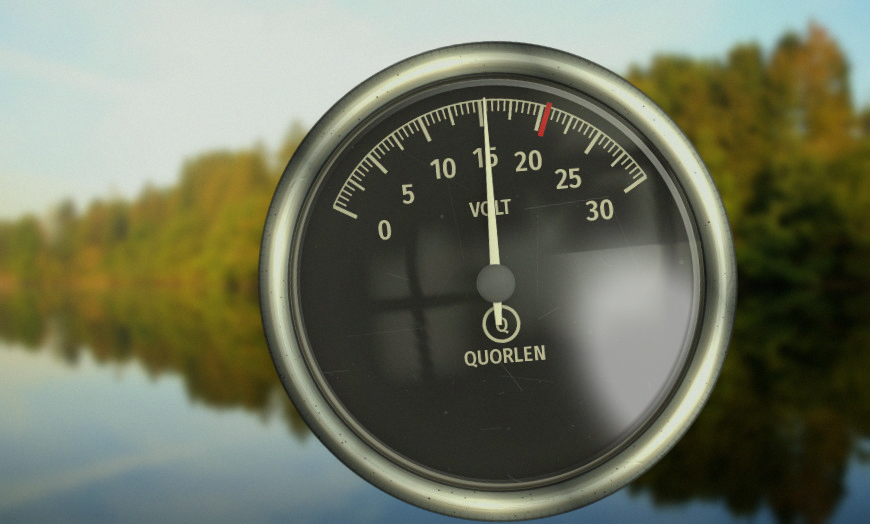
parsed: 15.5 V
